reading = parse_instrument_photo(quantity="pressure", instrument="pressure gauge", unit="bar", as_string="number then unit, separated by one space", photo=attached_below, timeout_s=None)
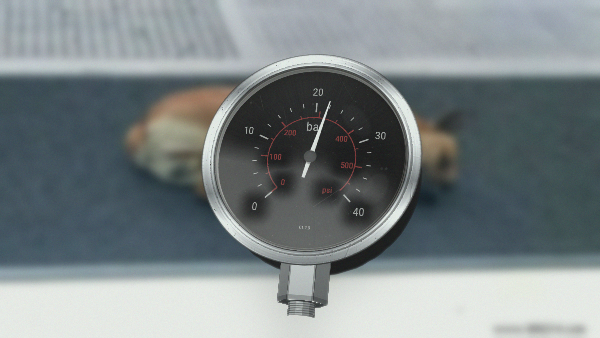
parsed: 22 bar
